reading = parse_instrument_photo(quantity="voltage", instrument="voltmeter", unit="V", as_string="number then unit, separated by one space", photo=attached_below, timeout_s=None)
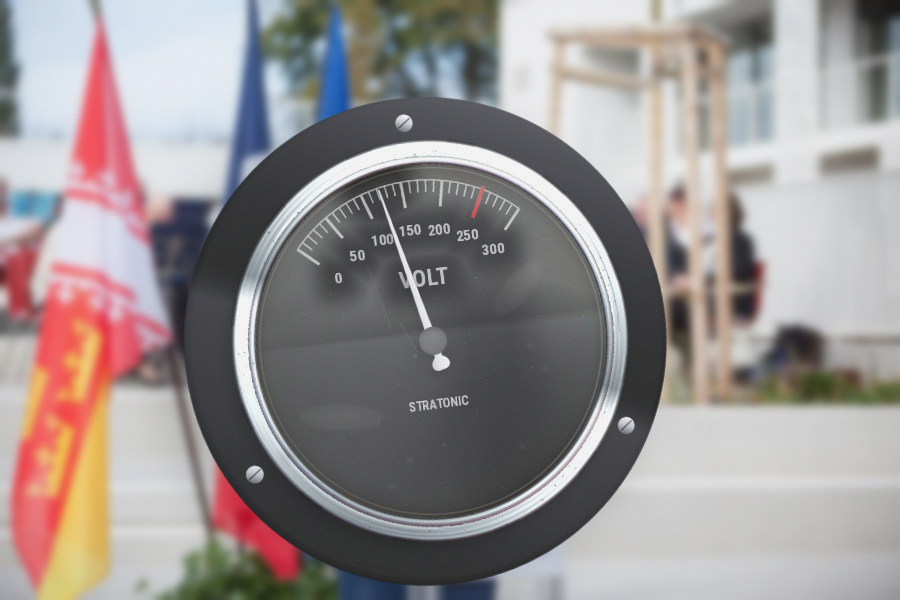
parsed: 120 V
